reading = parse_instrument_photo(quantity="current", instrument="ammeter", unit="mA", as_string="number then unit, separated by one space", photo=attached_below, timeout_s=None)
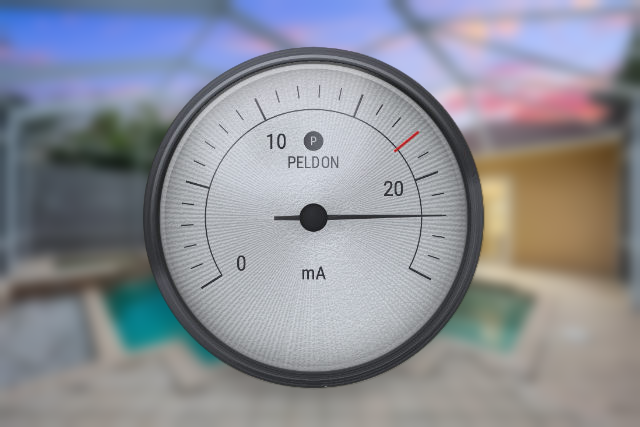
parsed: 22 mA
